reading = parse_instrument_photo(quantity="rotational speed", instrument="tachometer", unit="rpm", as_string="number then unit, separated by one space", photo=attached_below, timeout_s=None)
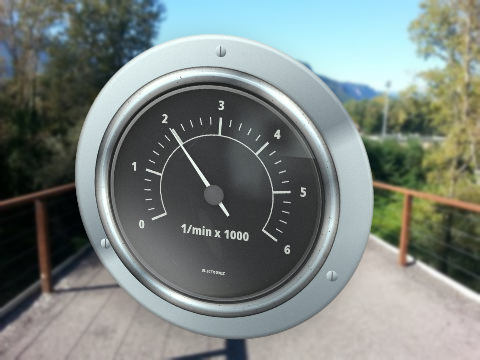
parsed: 2000 rpm
